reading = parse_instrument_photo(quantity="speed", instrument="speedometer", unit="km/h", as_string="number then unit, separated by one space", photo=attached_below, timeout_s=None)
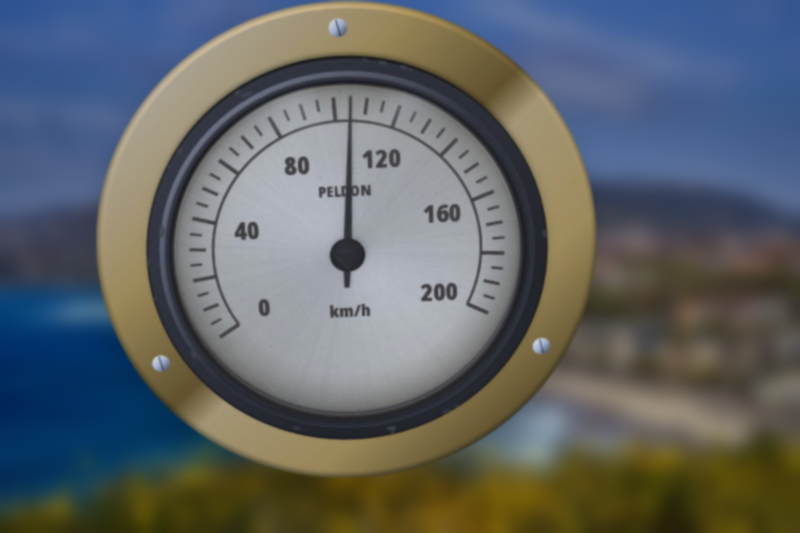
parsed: 105 km/h
